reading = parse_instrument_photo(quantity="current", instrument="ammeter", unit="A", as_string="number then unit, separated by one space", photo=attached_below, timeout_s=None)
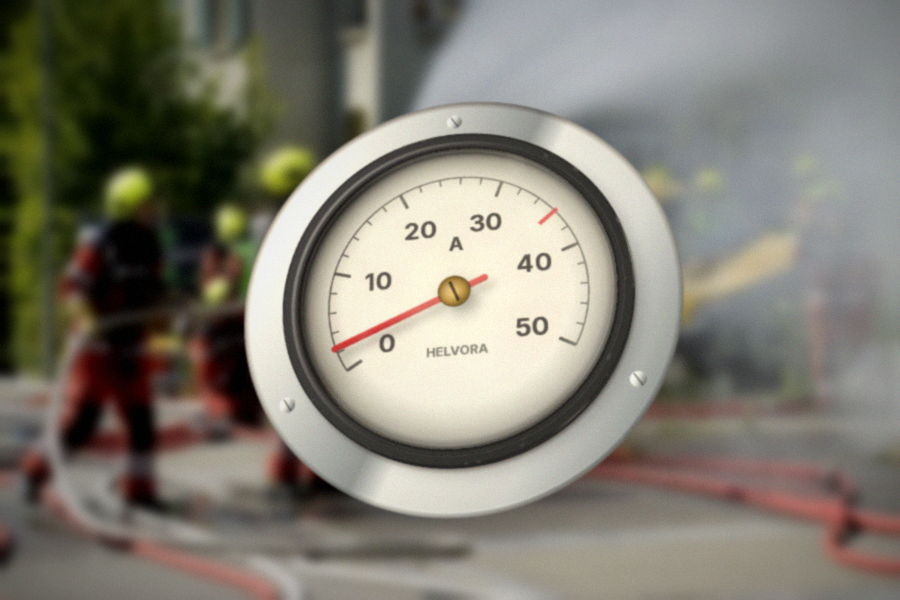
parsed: 2 A
